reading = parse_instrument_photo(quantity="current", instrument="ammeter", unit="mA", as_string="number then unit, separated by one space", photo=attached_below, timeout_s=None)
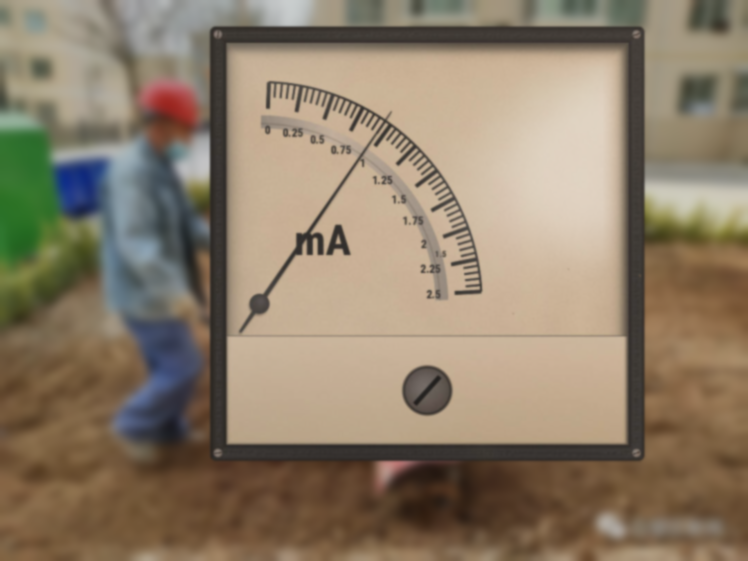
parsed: 0.95 mA
